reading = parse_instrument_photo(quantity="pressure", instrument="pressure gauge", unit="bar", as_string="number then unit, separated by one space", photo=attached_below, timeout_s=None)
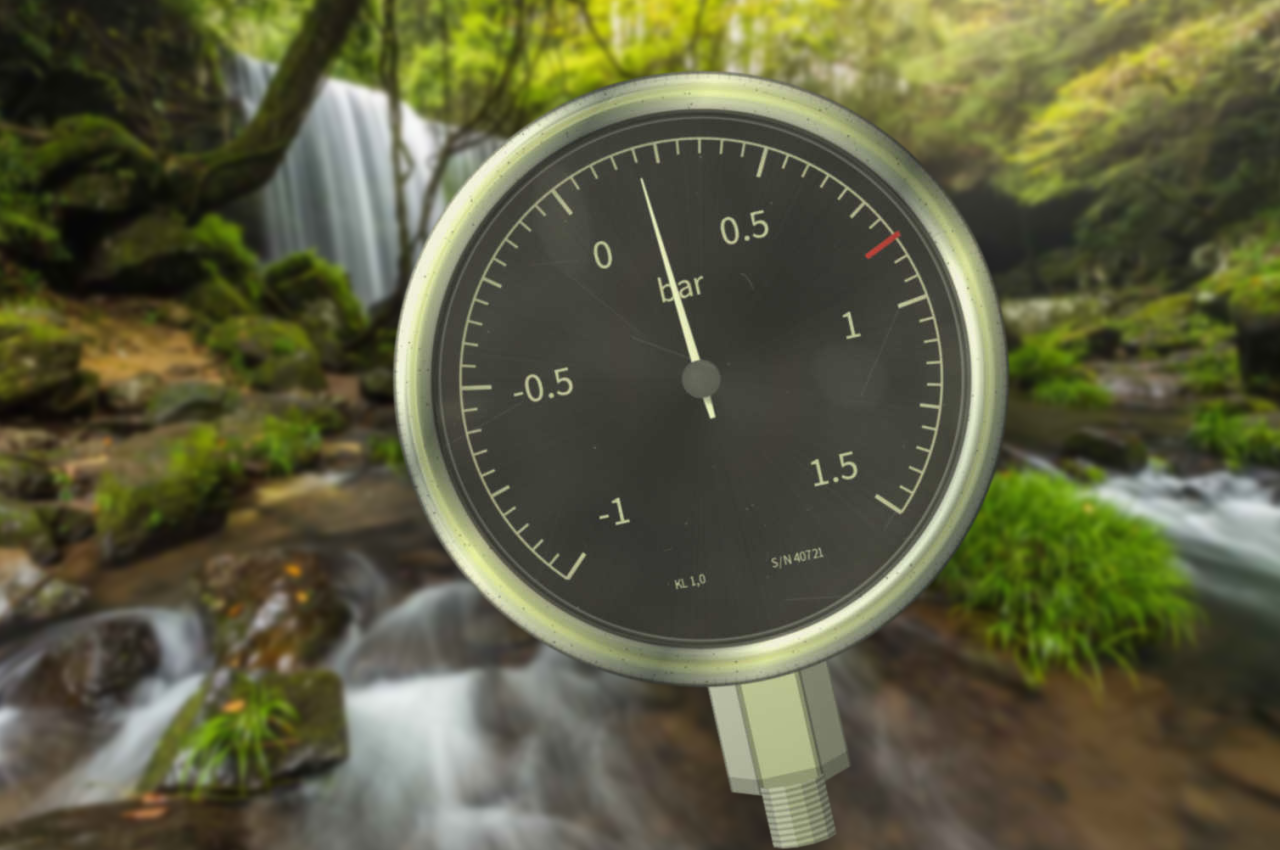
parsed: 0.2 bar
